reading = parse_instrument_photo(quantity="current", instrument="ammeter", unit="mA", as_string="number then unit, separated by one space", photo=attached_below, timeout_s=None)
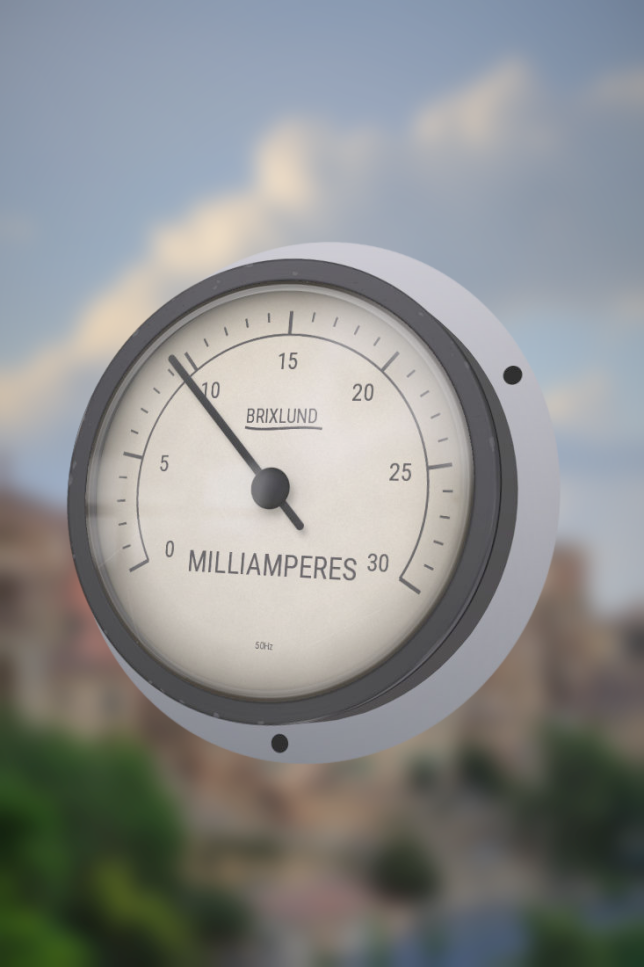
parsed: 9.5 mA
